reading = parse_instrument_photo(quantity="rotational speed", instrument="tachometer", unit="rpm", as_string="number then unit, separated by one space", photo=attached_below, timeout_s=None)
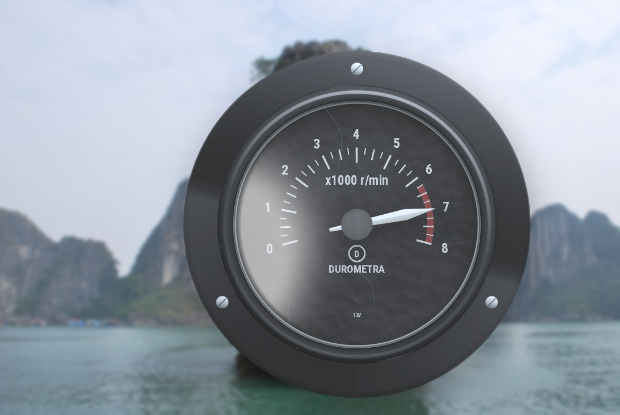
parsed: 7000 rpm
